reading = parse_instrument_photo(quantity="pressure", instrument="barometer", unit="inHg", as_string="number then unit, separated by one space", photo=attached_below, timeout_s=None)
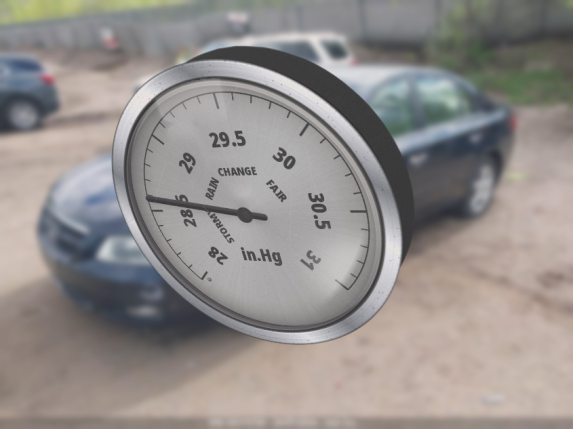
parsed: 28.6 inHg
